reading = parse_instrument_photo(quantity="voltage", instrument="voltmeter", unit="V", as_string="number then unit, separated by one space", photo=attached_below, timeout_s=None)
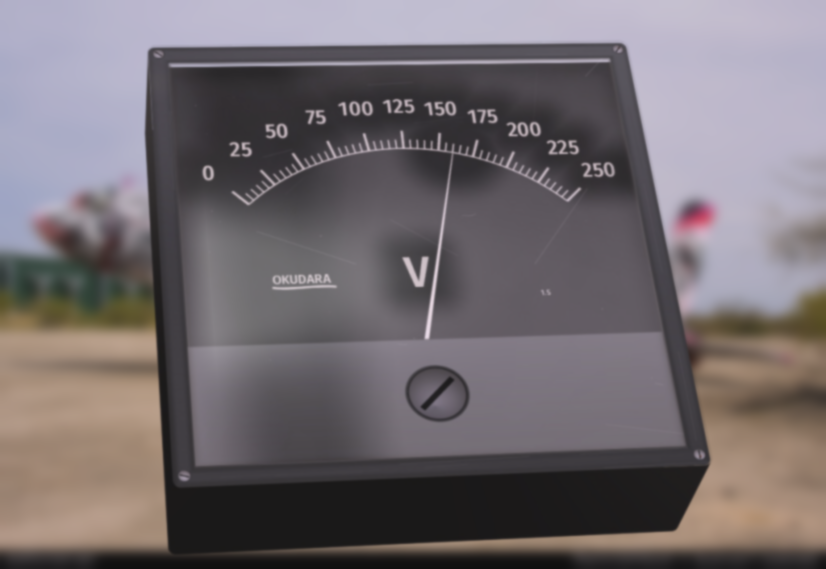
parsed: 160 V
